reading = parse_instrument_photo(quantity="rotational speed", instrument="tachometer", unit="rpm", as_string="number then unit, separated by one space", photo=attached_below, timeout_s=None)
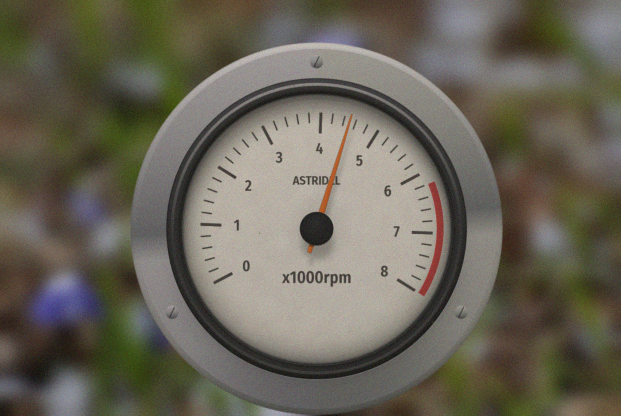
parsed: 4500 rpm
